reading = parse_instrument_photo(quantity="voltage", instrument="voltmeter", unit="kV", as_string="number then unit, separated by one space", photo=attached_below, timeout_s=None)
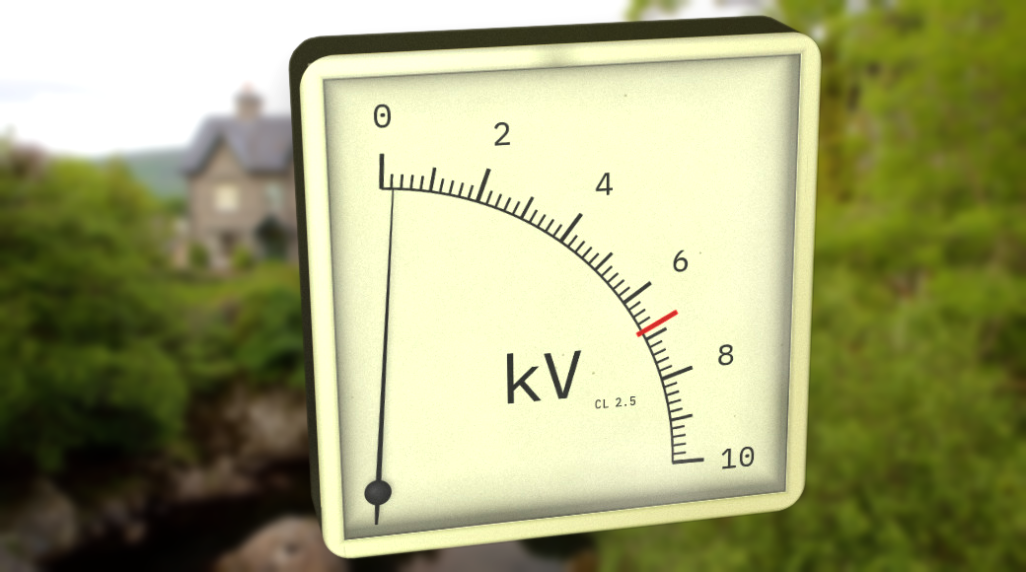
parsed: 0.2 kV
